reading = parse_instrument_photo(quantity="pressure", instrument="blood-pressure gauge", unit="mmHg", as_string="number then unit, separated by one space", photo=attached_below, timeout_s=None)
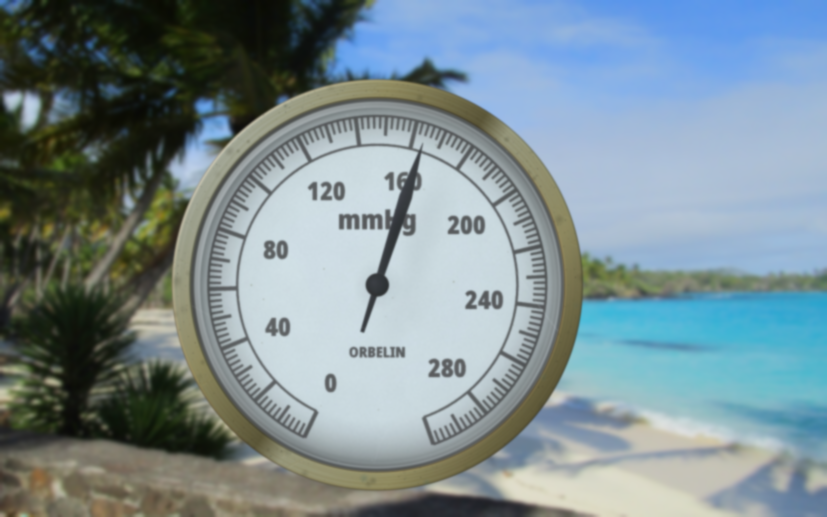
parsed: 164 mmHg
